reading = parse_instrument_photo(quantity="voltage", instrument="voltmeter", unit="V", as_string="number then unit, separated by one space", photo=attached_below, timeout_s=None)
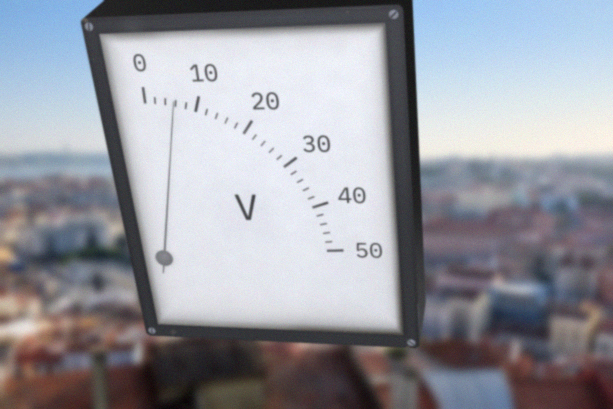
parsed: 6 V
